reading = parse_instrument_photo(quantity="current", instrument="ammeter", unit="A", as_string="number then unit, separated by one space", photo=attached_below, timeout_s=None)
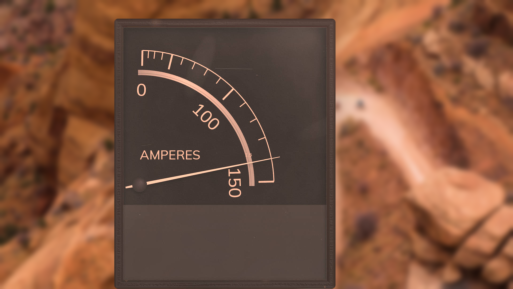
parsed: 140 A
